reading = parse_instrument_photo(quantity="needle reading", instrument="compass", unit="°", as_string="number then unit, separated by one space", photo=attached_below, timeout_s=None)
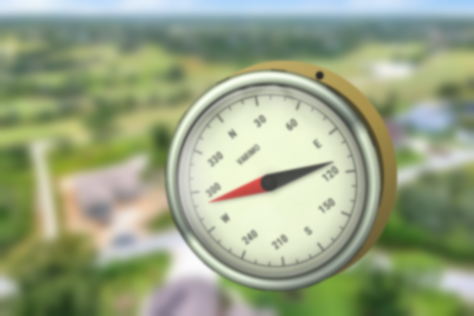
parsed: 290 °
